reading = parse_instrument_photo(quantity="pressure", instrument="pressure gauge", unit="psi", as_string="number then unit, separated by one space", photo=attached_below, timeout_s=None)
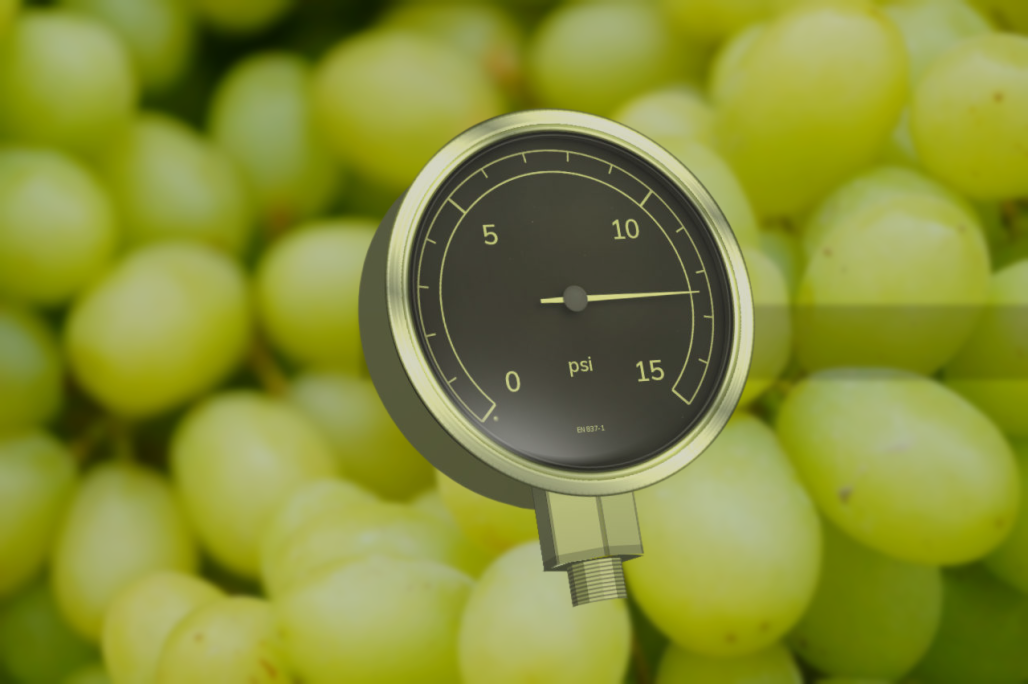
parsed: 12.5 psi
